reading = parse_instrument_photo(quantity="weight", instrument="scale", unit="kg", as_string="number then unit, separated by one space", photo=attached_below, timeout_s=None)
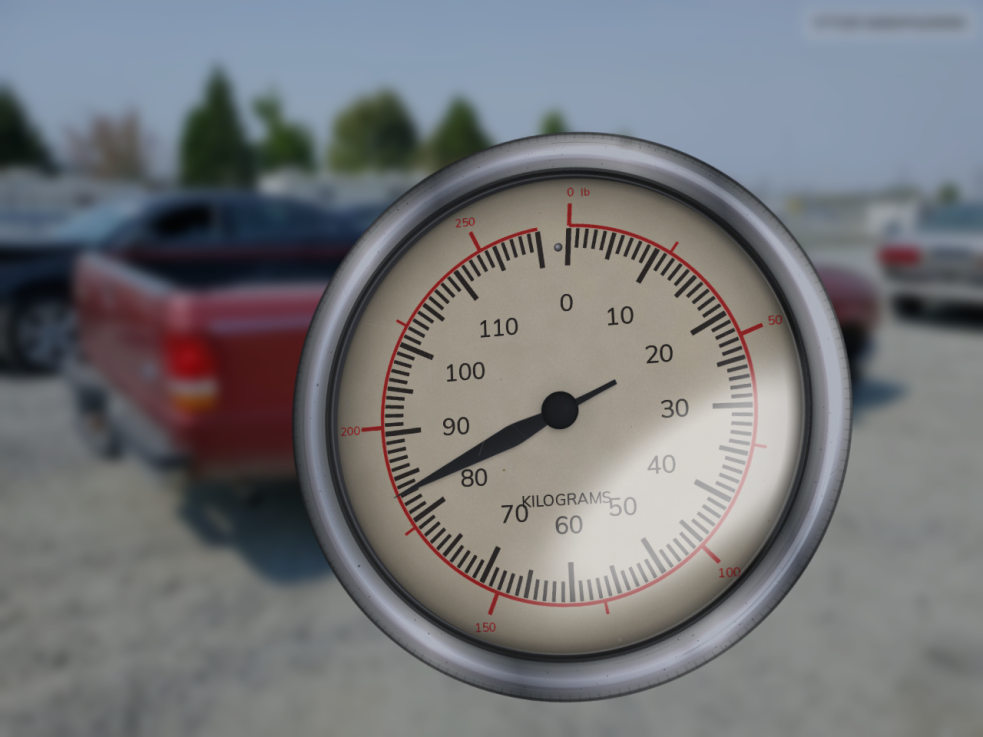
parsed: 83 kg
